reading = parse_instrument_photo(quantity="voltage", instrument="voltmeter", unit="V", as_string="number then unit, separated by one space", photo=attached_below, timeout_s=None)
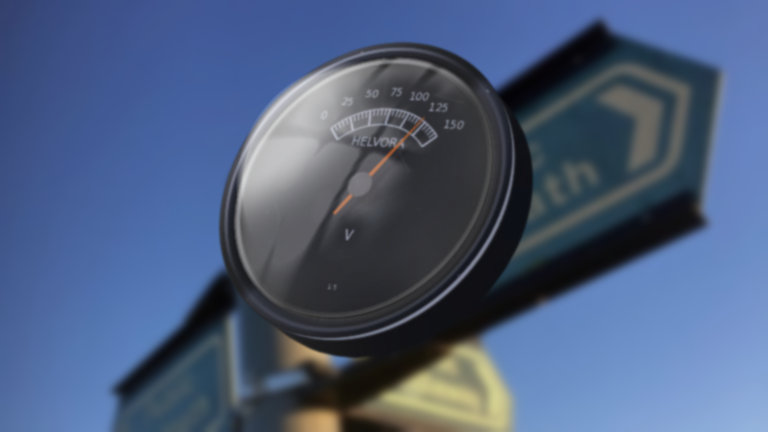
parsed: 125 V
